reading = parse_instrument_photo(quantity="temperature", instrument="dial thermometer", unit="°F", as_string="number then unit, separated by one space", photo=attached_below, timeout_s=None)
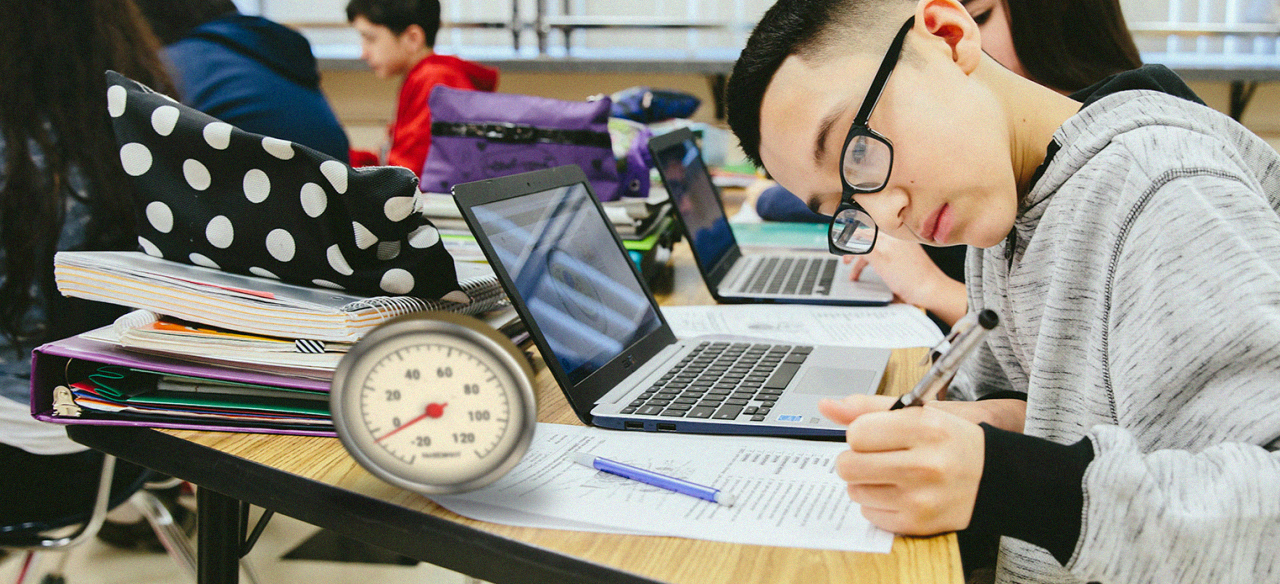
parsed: -4 °F
